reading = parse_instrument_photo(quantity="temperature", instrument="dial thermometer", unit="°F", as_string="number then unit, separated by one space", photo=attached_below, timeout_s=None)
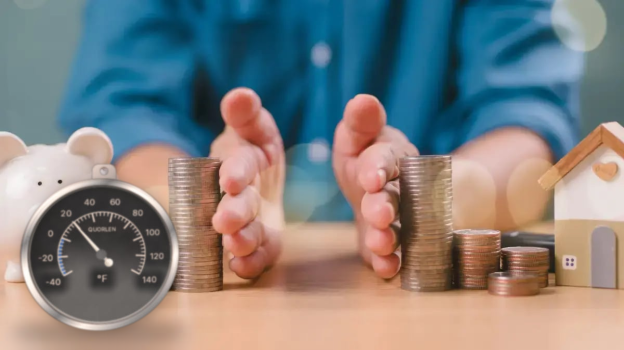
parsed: 20 °F
